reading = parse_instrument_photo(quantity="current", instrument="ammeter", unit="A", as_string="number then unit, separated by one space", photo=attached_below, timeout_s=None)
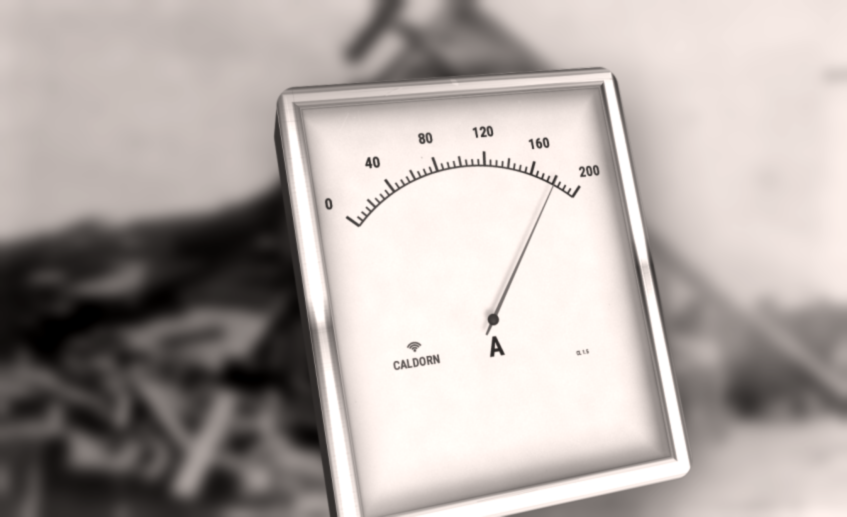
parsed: 180 A
